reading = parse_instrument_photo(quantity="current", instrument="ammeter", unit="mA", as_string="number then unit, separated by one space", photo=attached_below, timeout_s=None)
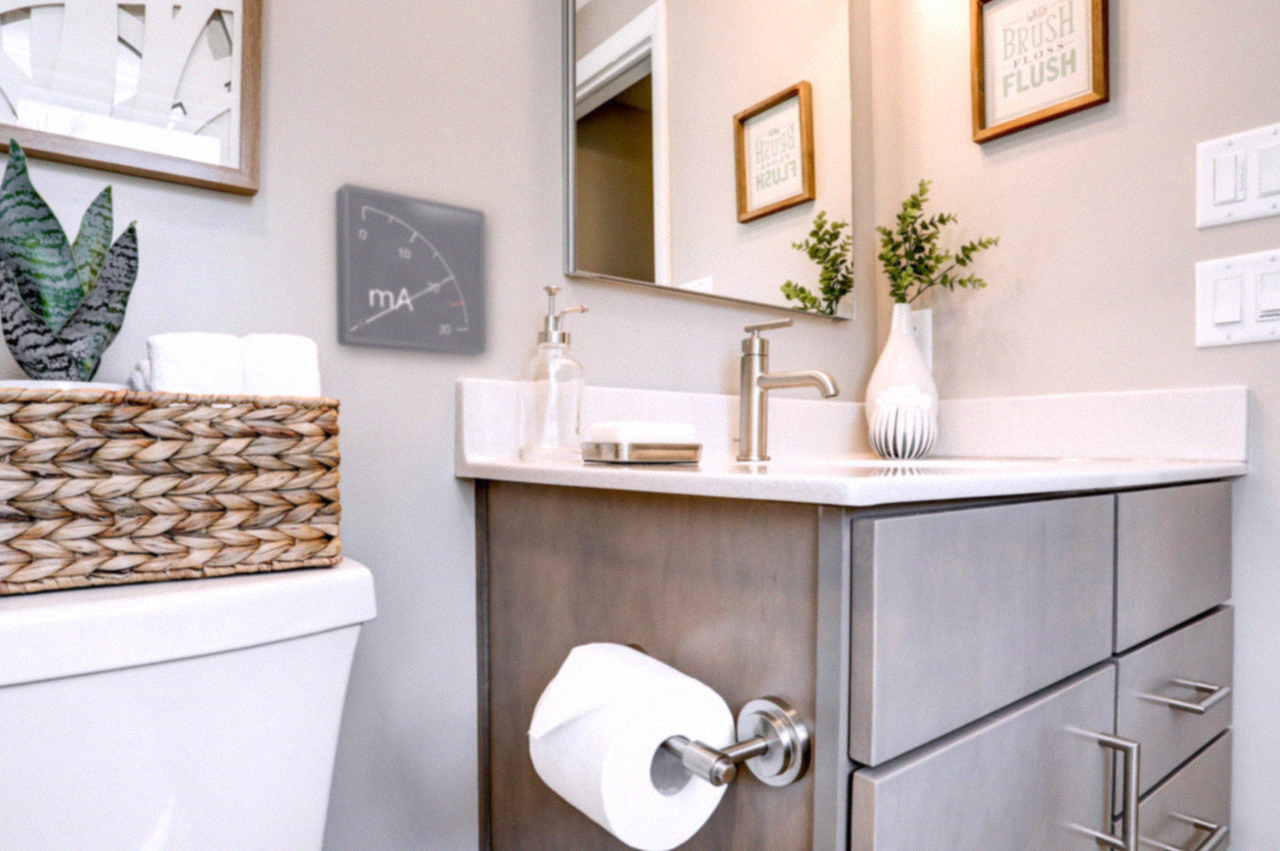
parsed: 20 mA
